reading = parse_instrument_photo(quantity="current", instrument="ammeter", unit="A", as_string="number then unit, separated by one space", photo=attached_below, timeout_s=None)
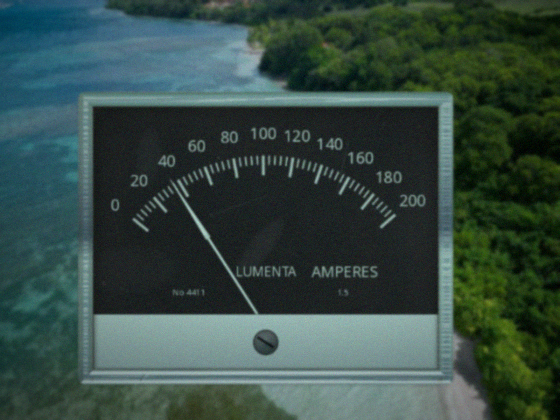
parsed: 36 A
